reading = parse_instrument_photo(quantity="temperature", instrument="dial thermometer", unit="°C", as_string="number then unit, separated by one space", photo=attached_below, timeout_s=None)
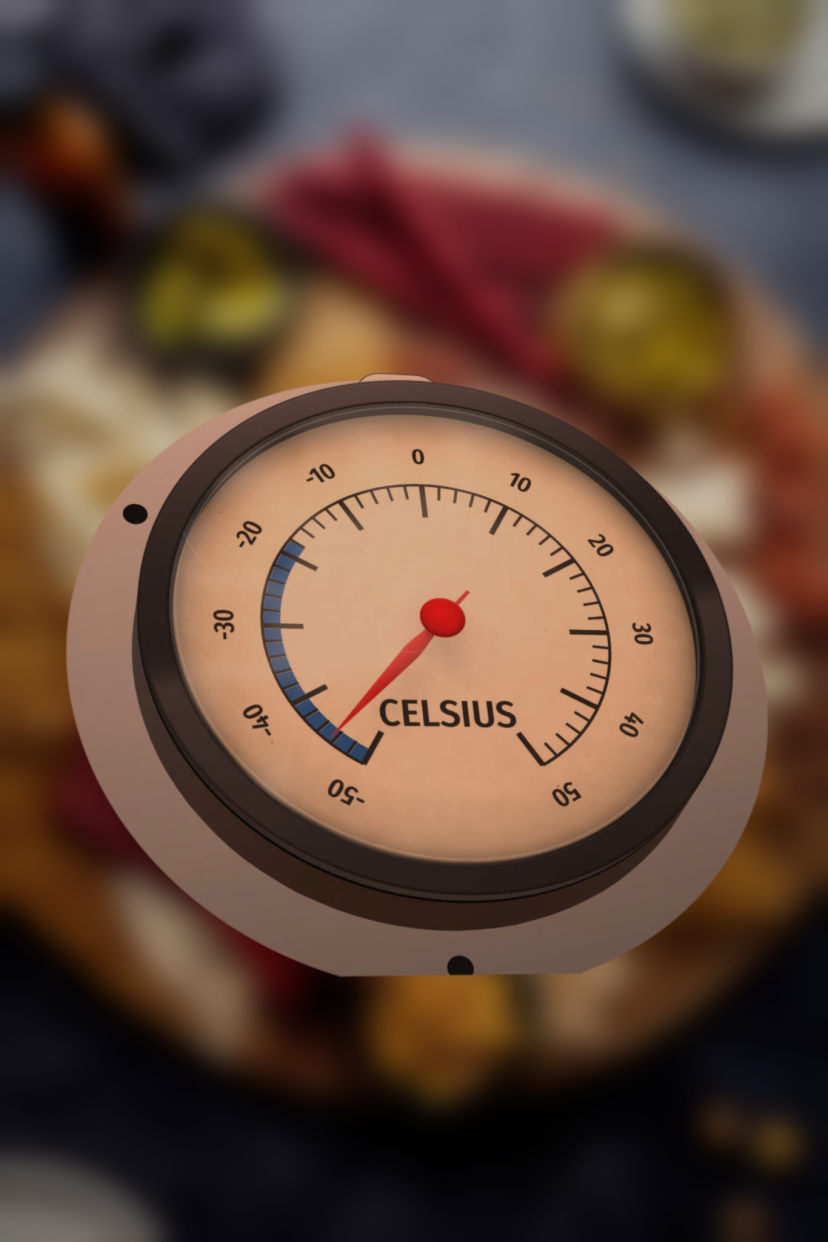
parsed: -46 °C
